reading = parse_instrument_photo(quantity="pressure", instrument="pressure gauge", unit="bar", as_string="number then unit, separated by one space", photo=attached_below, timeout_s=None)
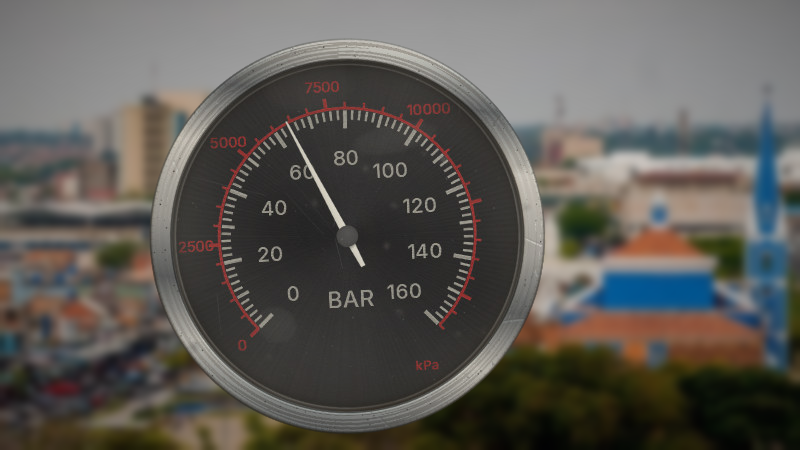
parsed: 64 bar
